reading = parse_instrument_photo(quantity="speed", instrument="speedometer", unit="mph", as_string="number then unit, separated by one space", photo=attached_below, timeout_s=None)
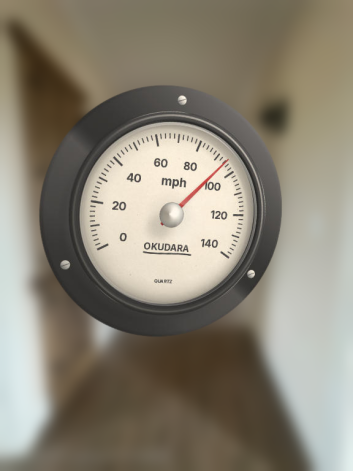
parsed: 94 mph
